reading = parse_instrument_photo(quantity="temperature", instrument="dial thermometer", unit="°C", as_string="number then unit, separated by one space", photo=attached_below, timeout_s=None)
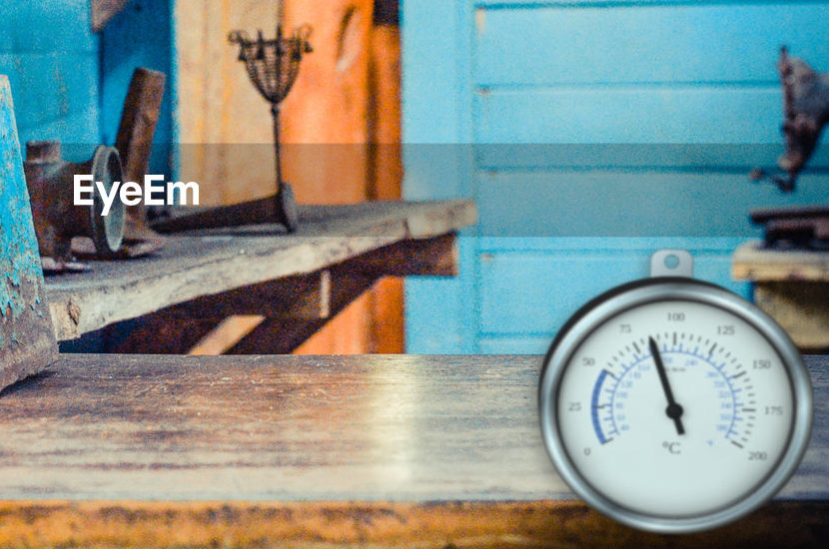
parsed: 85 °C
